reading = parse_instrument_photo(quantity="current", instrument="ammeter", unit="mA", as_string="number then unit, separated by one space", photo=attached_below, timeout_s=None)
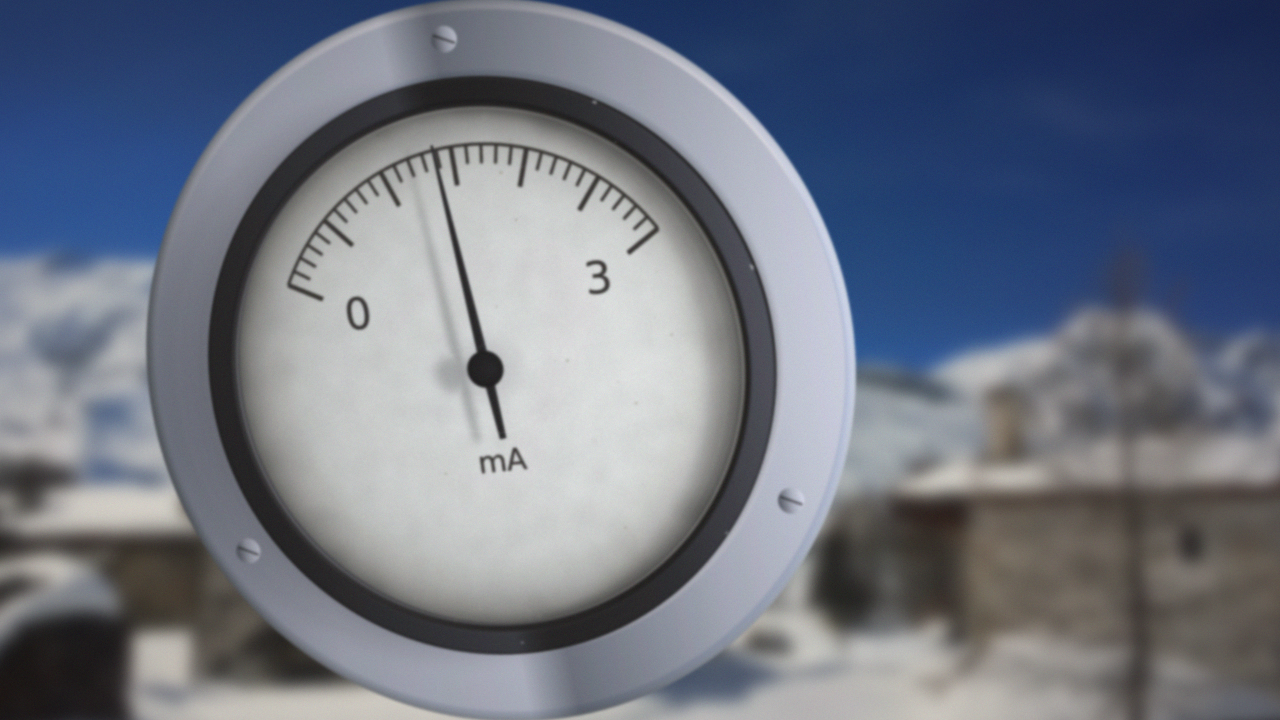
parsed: 1.4 mA
